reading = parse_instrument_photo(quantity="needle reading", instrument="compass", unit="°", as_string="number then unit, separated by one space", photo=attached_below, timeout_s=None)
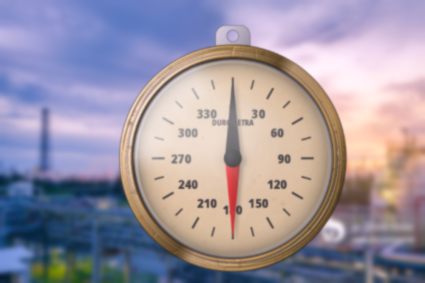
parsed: 180 °
